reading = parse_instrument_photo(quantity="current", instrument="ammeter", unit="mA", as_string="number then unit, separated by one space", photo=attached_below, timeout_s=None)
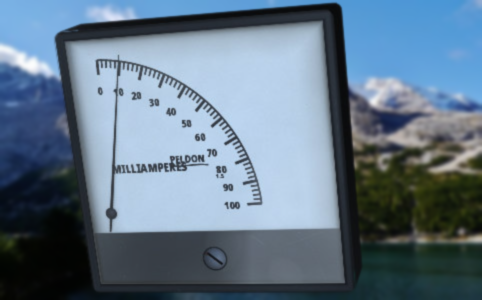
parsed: 10 mA
